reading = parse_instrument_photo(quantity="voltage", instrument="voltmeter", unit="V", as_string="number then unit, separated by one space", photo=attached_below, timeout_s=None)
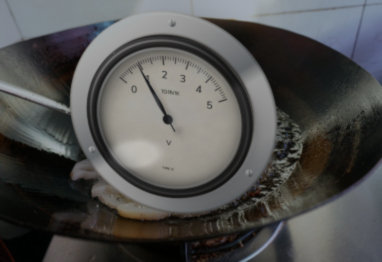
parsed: 1 V
